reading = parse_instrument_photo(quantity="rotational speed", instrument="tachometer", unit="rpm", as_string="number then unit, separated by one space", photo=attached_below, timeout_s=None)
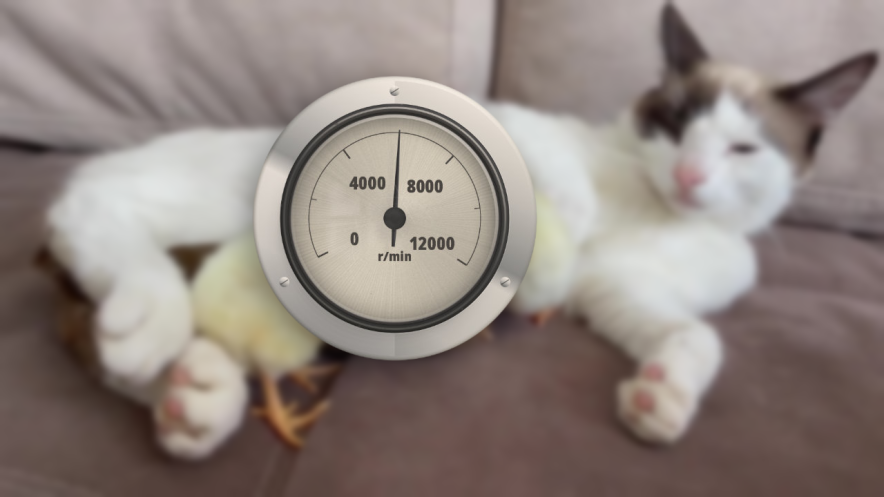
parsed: 6000 rpm
